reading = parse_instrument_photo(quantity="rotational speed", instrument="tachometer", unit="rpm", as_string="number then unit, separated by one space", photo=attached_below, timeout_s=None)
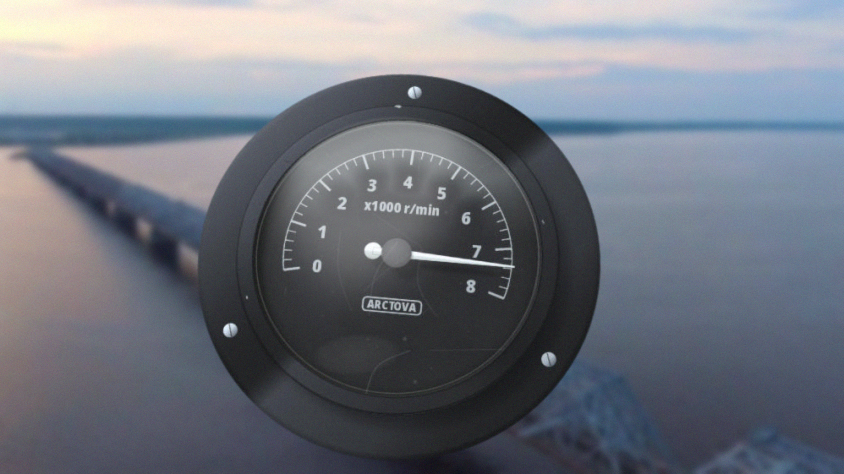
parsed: 7400 rpm
